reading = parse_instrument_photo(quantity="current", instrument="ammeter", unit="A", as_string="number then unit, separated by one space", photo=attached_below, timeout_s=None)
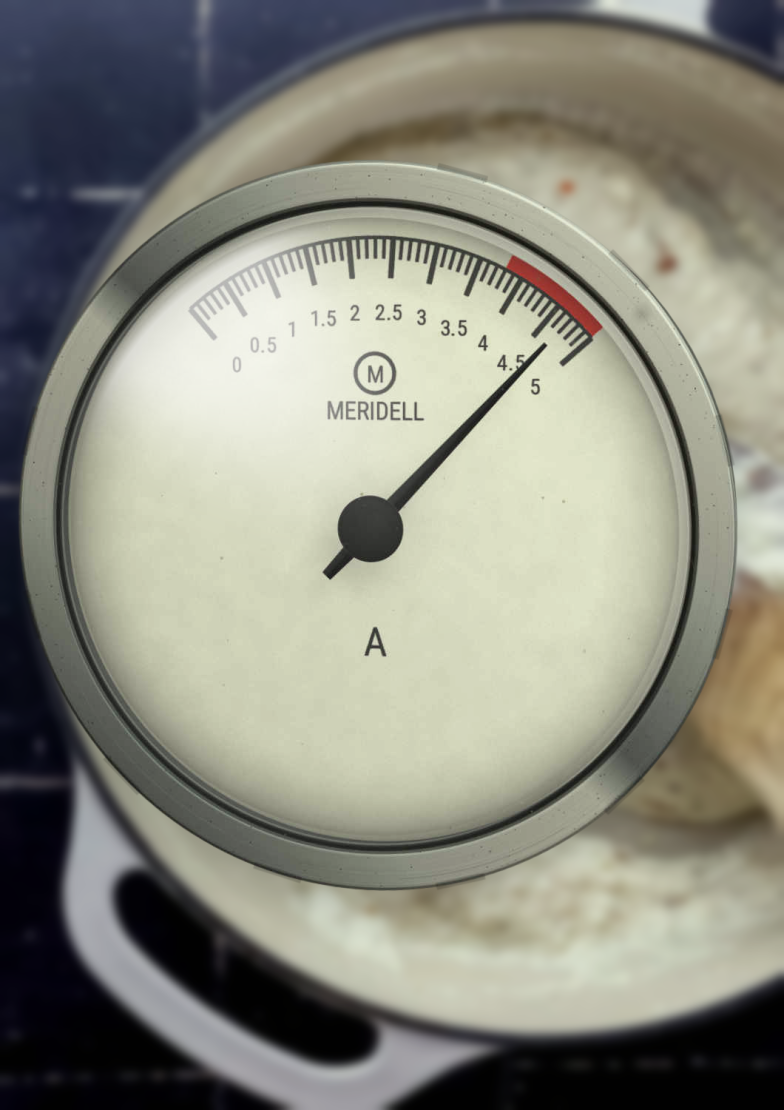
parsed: 4.7 A
